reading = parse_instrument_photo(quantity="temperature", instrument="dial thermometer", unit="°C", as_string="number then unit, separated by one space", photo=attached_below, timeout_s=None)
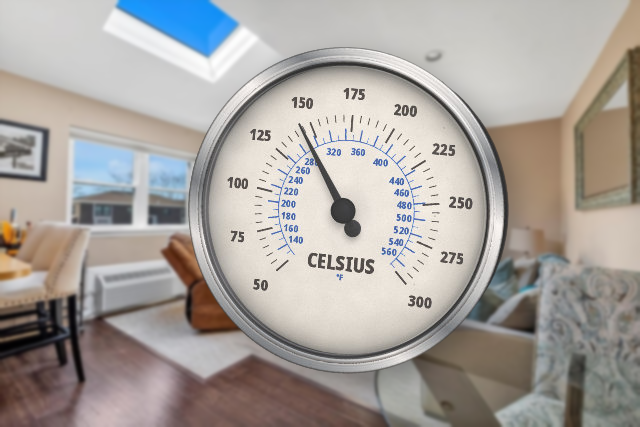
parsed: 145 °C
